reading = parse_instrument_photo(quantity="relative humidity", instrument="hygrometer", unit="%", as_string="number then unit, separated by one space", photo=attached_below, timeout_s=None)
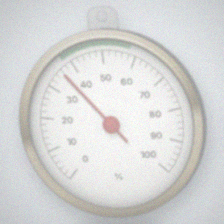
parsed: 36 %
